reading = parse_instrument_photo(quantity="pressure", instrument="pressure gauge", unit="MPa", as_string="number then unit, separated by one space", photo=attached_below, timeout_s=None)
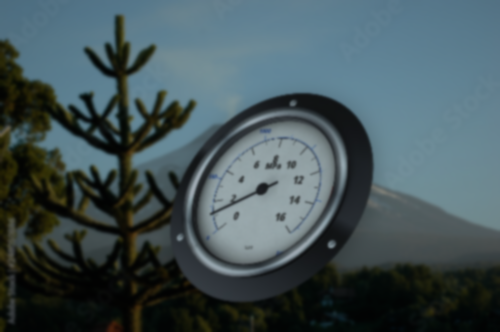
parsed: 1 MPa
